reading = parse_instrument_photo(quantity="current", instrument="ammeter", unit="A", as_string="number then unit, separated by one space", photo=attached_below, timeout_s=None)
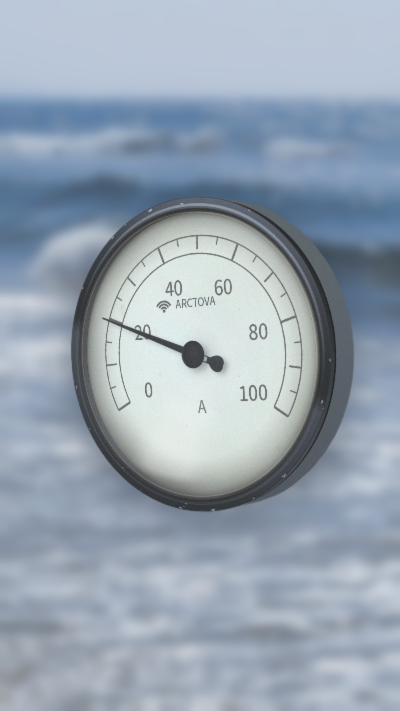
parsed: 20 A
